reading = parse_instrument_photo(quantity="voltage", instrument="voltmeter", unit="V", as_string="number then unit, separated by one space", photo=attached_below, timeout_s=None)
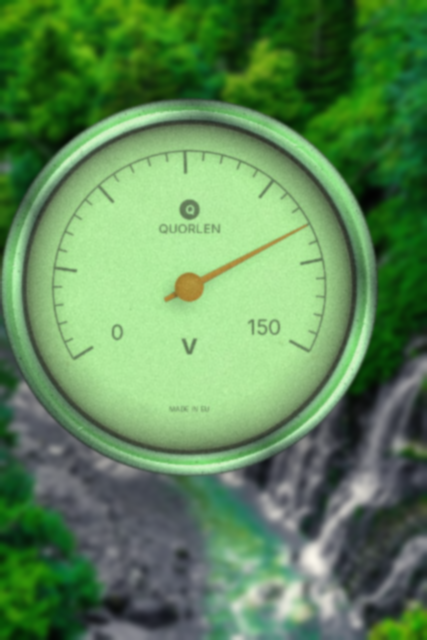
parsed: 115 V
